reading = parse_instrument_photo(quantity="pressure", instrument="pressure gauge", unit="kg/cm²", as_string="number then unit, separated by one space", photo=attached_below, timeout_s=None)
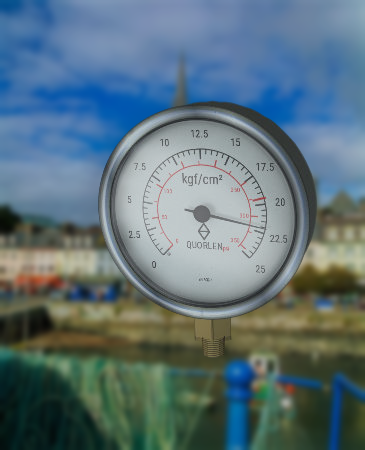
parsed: 22 kg/cm²
